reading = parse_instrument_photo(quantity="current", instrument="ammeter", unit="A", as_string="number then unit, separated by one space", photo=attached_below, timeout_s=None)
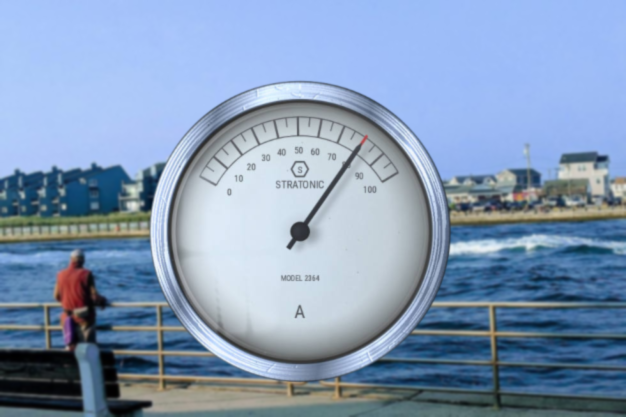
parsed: 80 A
